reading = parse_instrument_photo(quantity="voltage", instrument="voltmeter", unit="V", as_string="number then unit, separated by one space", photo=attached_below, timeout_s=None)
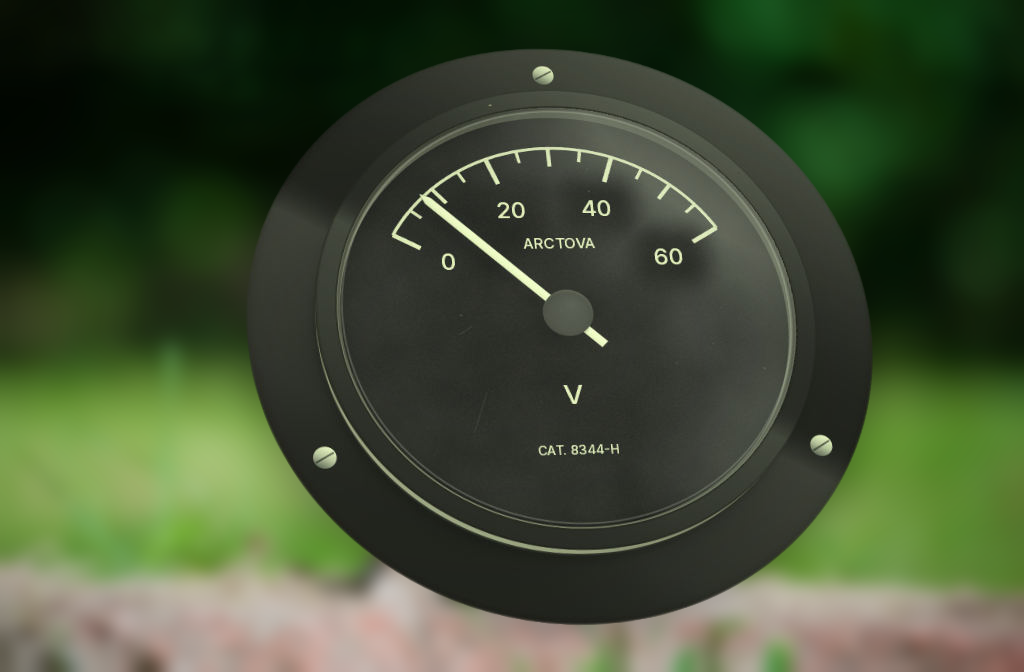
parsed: 7.5 V
